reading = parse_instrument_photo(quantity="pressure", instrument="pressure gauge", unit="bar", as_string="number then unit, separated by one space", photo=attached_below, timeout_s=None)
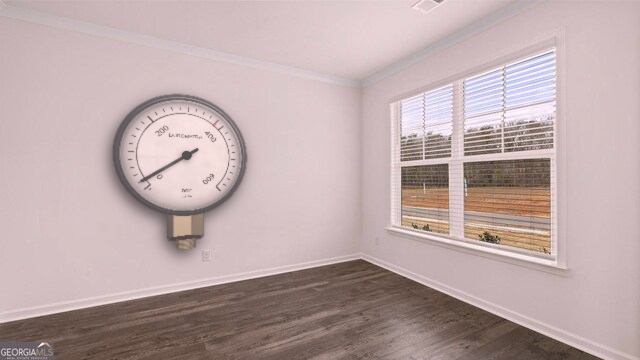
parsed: 20 bar
